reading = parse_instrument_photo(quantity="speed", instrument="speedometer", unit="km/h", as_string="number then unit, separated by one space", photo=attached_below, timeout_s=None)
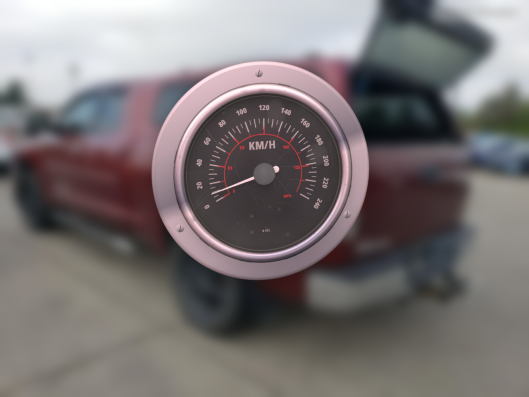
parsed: 10 km/h
